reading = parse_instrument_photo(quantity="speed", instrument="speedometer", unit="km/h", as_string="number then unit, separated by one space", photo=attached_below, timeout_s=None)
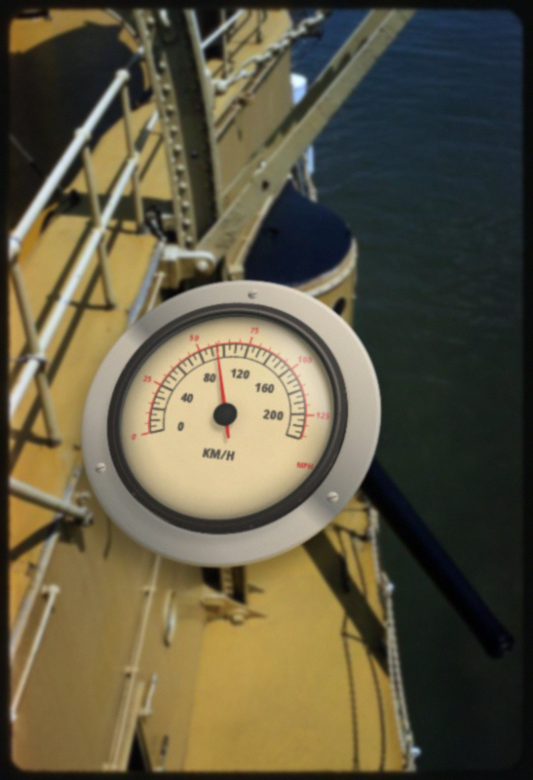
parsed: 95 km/h
